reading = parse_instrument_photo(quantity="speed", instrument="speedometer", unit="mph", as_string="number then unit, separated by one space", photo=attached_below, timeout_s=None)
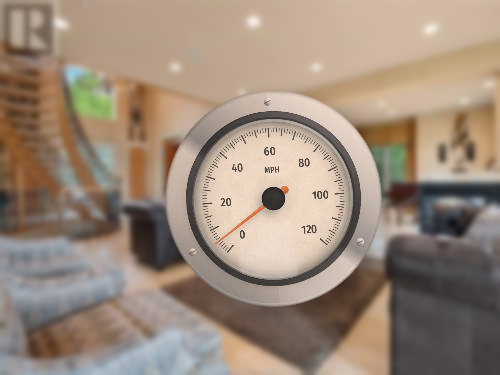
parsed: 5 mph
